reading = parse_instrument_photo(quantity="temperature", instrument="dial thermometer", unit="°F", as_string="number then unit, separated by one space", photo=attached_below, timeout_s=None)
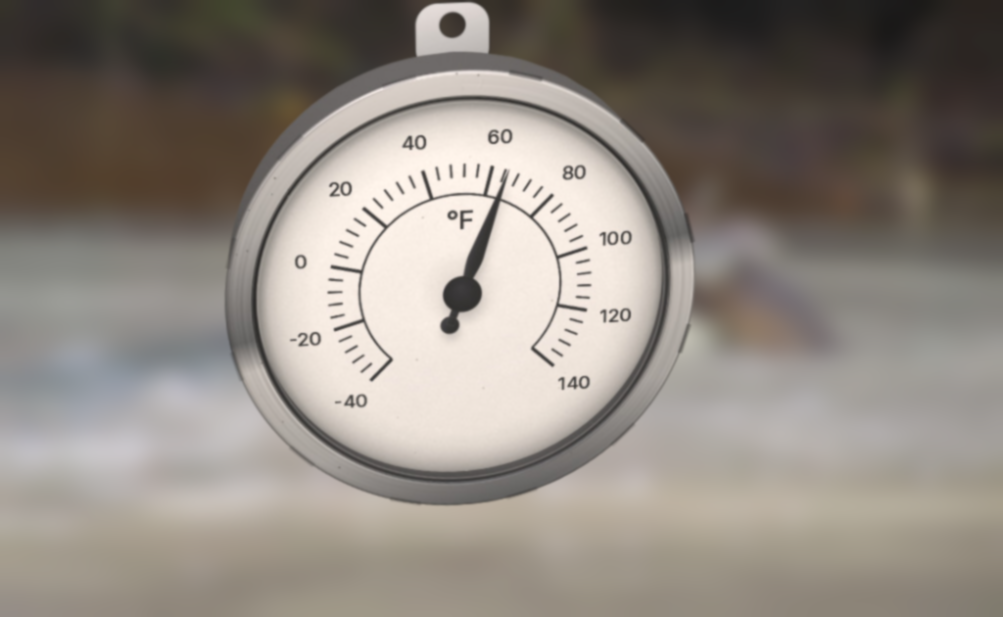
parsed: 64 °F
